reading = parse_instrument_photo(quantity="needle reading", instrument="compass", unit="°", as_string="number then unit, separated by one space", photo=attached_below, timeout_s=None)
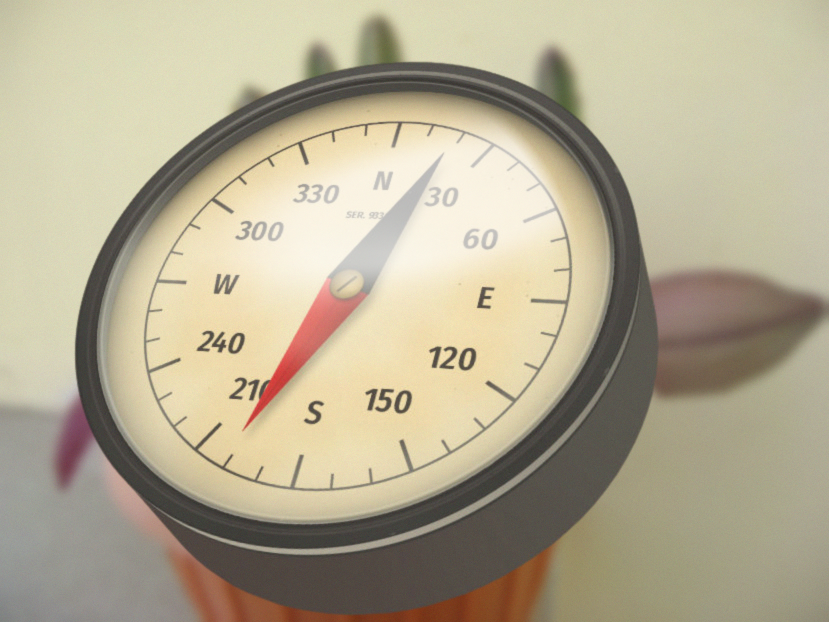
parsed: 200 °
